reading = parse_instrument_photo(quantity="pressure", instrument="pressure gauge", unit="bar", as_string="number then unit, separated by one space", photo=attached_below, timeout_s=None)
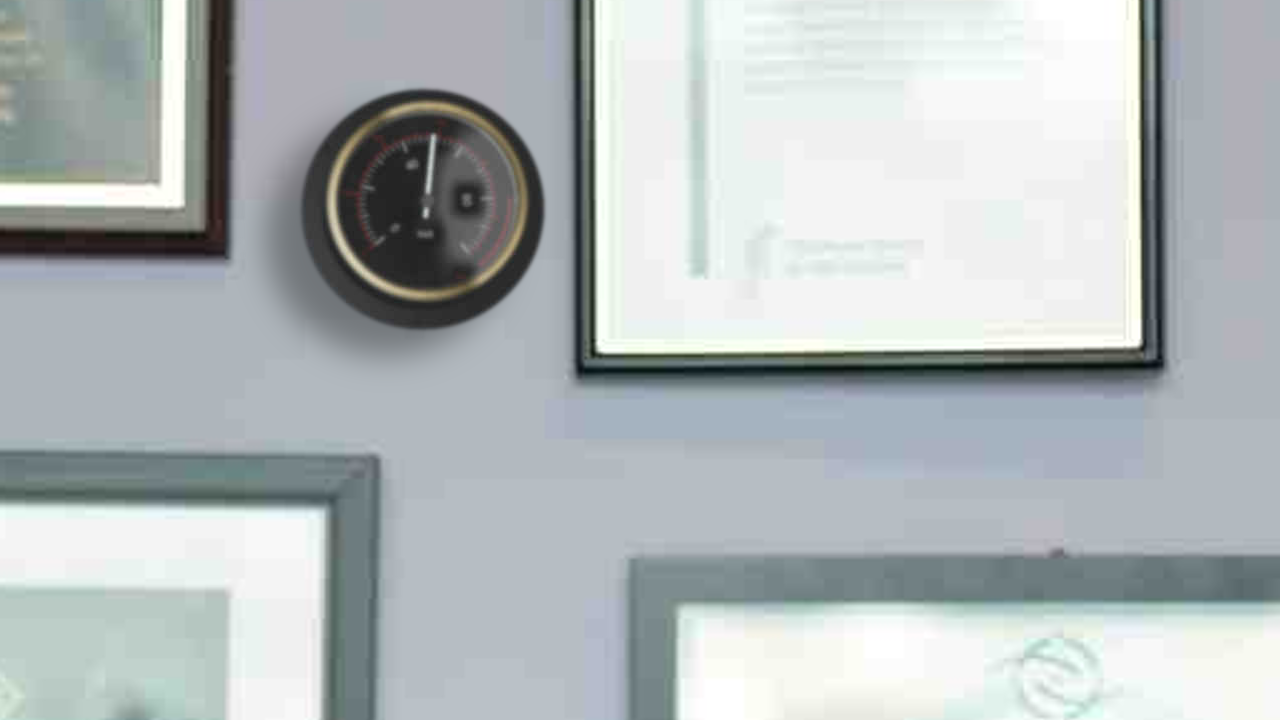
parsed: 50 bar
